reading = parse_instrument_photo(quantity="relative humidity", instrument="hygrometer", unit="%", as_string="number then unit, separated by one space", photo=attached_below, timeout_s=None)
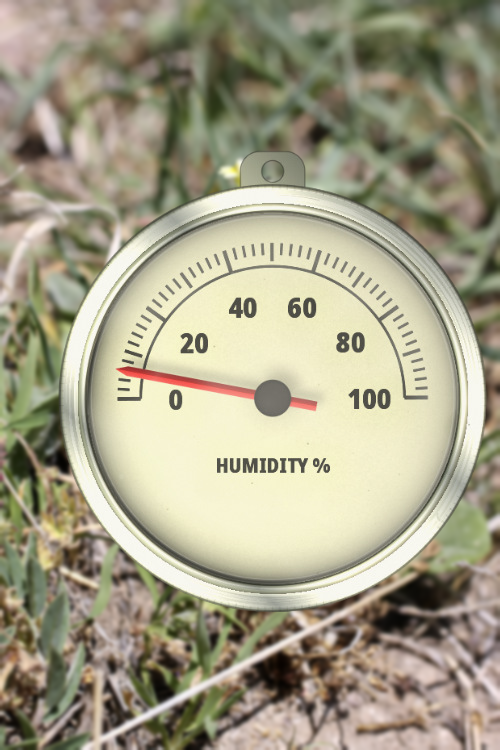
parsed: 6 %
